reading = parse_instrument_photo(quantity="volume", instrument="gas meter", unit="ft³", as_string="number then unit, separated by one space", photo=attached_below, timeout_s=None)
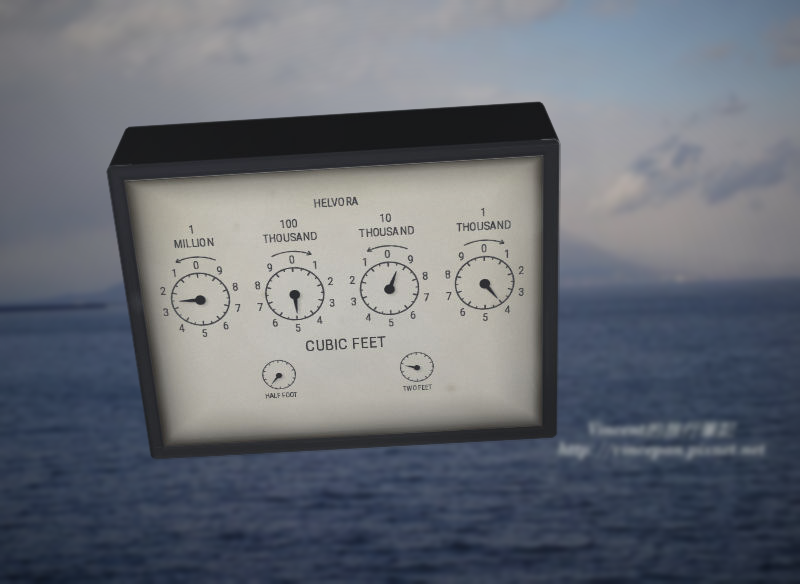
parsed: 249400 ft³
